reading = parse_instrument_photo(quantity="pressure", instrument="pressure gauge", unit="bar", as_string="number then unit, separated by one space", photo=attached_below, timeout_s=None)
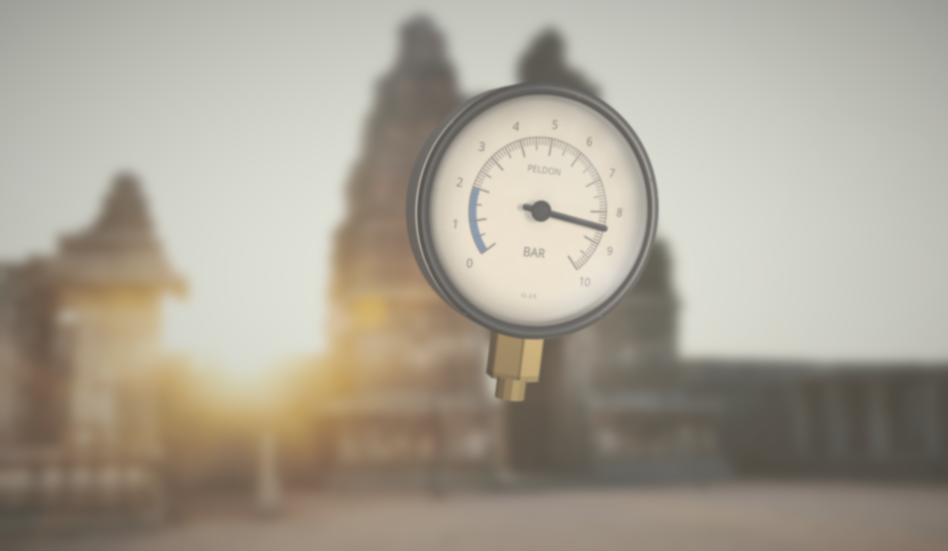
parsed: 8.5 bar
